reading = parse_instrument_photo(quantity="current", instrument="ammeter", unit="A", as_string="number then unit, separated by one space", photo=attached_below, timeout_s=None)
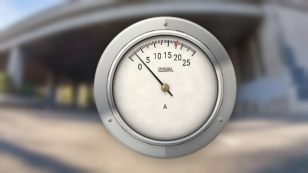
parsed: 2.5 A
